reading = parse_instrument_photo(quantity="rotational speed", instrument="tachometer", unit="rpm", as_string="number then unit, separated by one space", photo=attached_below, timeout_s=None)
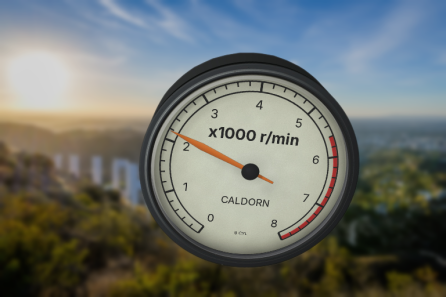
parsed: 2200 rpm
